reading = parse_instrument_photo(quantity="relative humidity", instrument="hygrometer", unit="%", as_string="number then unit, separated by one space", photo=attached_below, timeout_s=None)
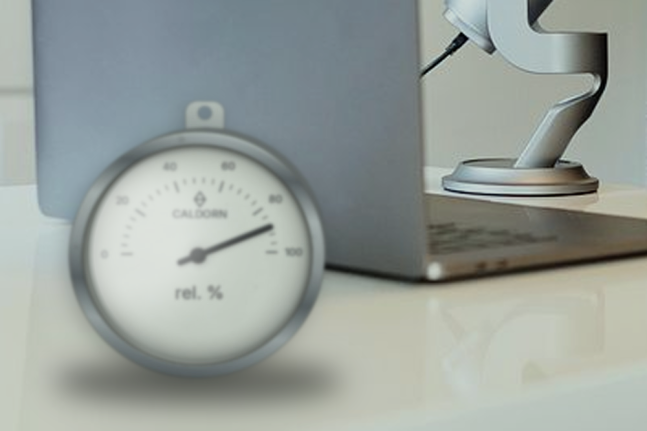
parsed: 88 %
